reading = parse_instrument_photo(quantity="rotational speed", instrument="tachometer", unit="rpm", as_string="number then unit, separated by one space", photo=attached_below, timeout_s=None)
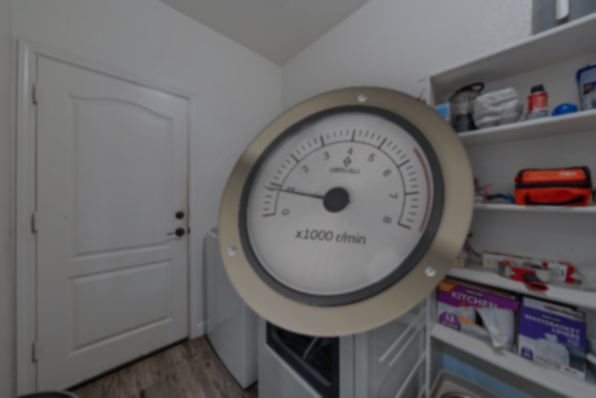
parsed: 800 rpm
